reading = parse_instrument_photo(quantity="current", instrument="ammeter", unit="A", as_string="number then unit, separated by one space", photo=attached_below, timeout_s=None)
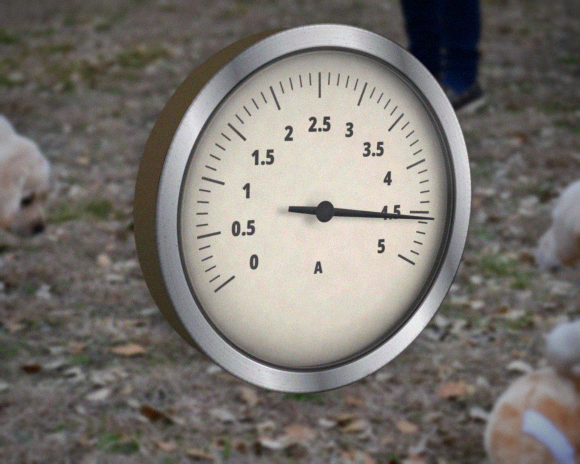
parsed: 4.55 A
